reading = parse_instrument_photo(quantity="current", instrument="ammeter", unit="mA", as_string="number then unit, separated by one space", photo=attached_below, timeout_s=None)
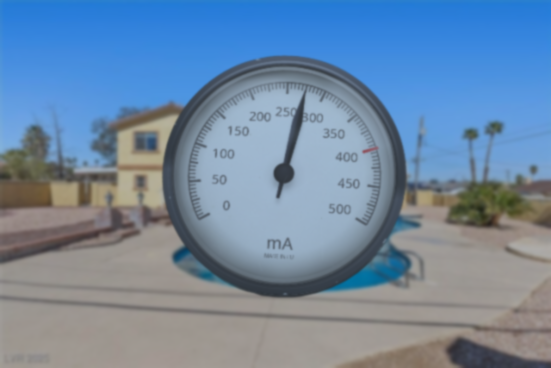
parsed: 275 mA
